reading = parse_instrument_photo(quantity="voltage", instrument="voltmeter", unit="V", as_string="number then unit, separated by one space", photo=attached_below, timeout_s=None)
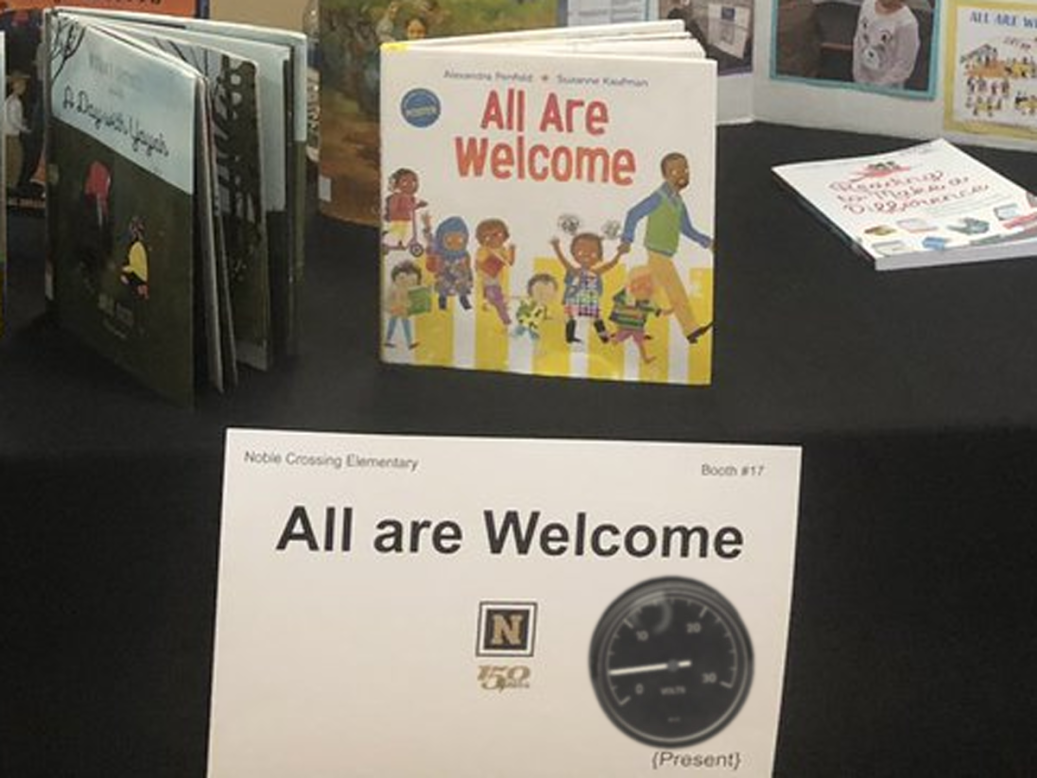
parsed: 4 V
